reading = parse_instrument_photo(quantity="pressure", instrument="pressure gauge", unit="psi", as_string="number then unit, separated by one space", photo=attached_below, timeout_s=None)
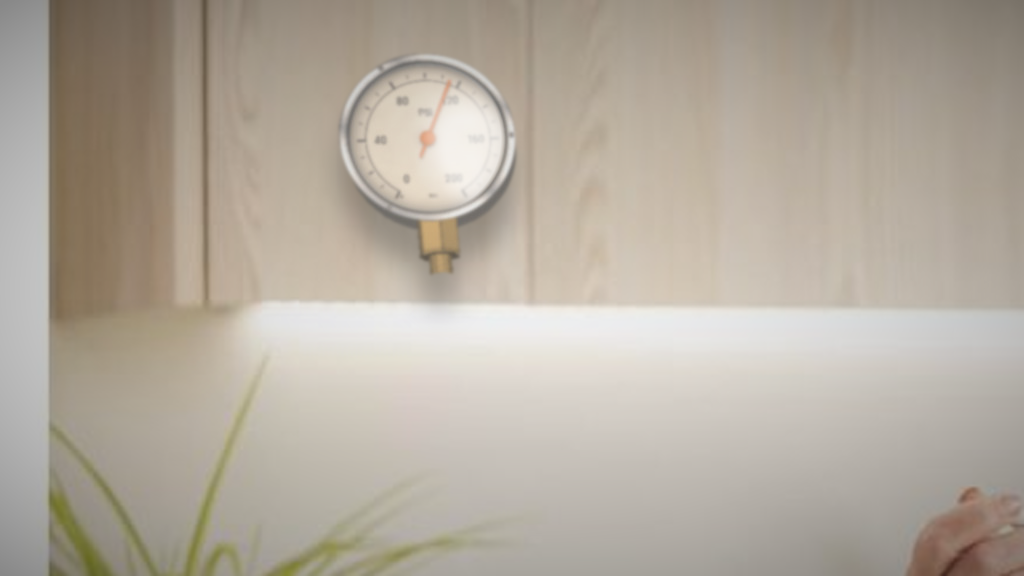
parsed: 115 psi
